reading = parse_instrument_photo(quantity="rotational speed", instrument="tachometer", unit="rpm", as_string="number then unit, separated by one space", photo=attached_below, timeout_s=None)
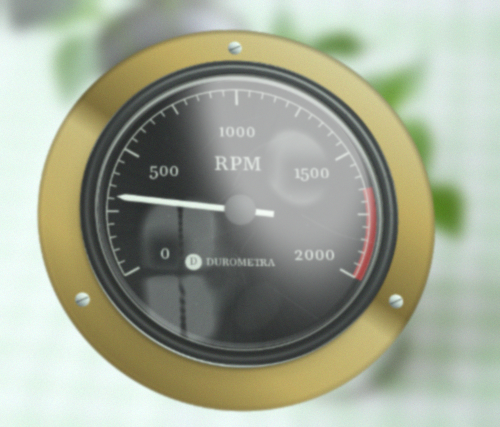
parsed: 300 rpm
